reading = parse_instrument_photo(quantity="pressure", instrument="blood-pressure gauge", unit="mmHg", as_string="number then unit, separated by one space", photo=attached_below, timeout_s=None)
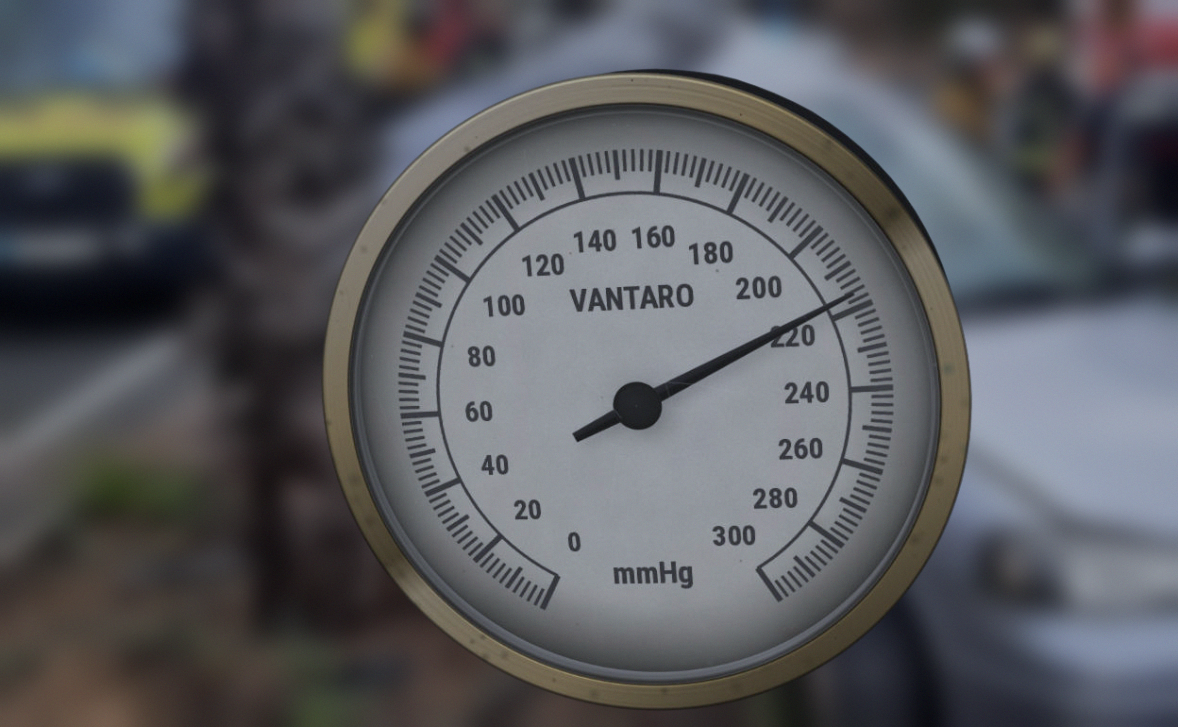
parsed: 216 mmHg
